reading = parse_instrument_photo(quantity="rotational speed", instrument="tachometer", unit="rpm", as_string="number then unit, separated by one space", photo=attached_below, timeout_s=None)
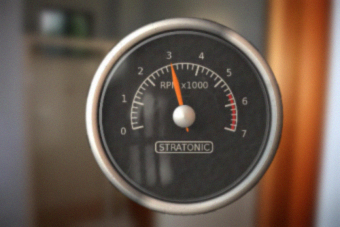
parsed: 3000 rpm
